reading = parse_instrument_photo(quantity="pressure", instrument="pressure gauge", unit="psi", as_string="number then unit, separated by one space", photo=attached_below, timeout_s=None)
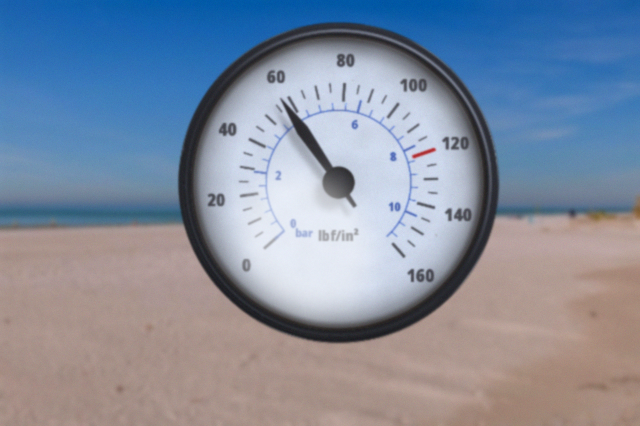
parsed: 57.5 psi
